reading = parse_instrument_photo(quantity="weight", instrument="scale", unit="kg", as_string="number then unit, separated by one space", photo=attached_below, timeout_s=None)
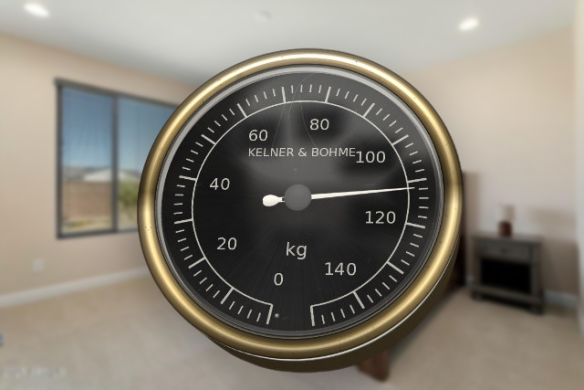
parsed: 112 kg
